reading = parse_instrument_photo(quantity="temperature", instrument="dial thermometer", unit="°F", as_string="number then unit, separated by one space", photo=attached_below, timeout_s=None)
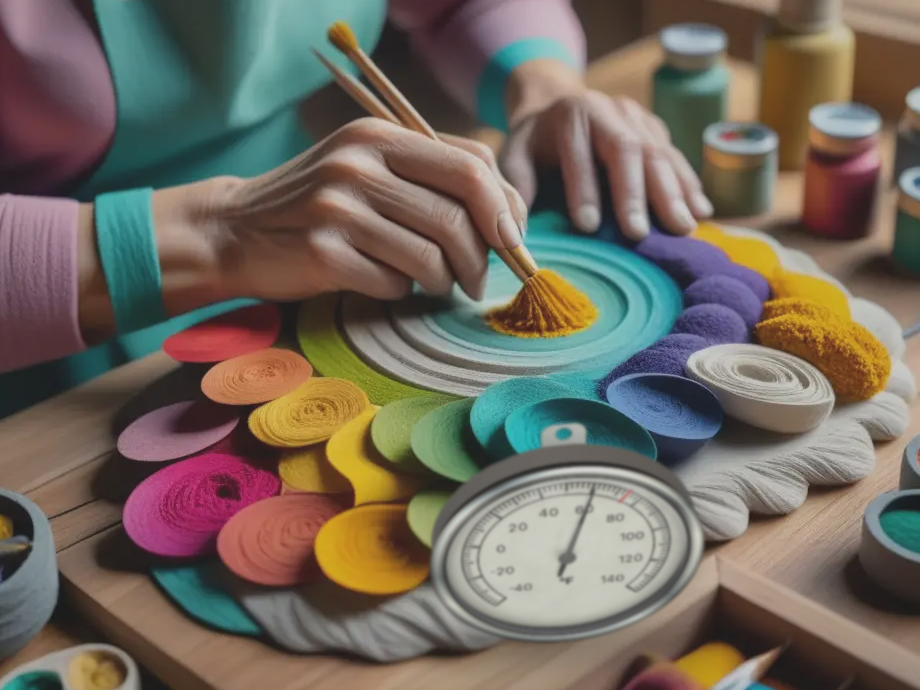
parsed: 60 °F
